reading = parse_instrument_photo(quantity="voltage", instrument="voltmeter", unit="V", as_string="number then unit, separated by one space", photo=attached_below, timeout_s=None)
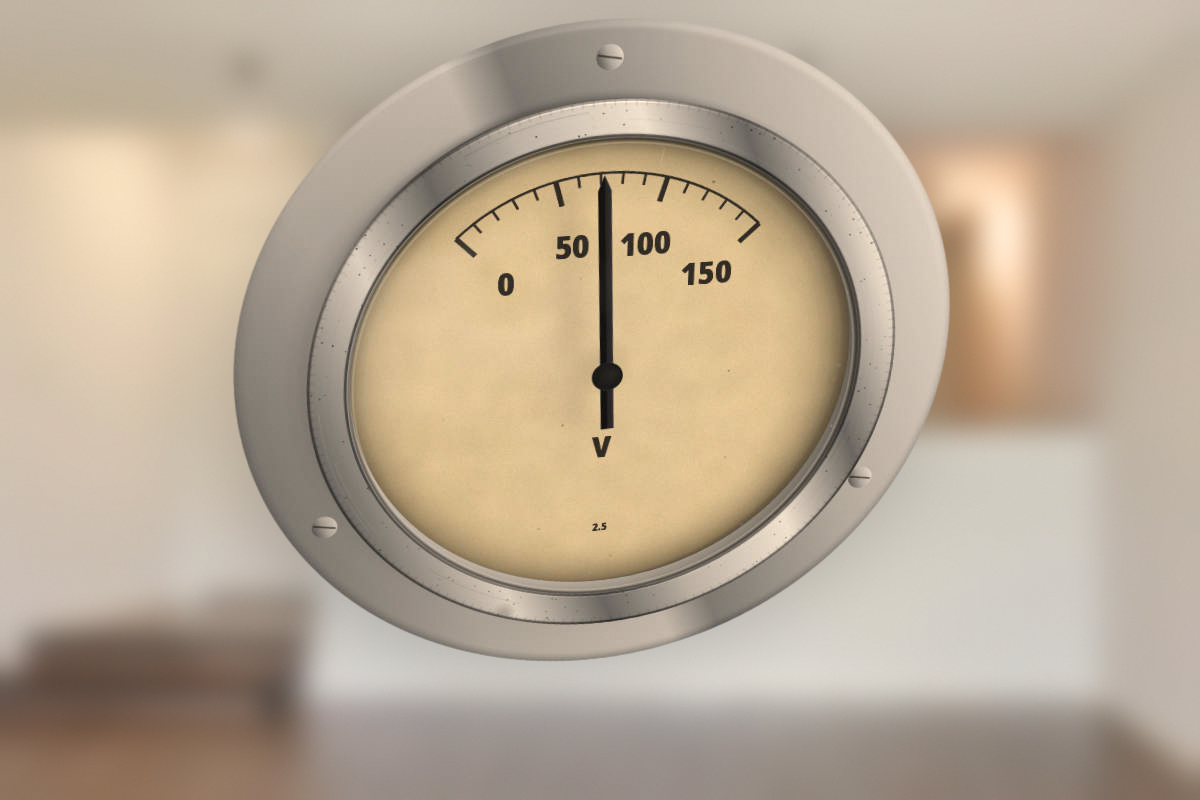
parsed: 70 V
